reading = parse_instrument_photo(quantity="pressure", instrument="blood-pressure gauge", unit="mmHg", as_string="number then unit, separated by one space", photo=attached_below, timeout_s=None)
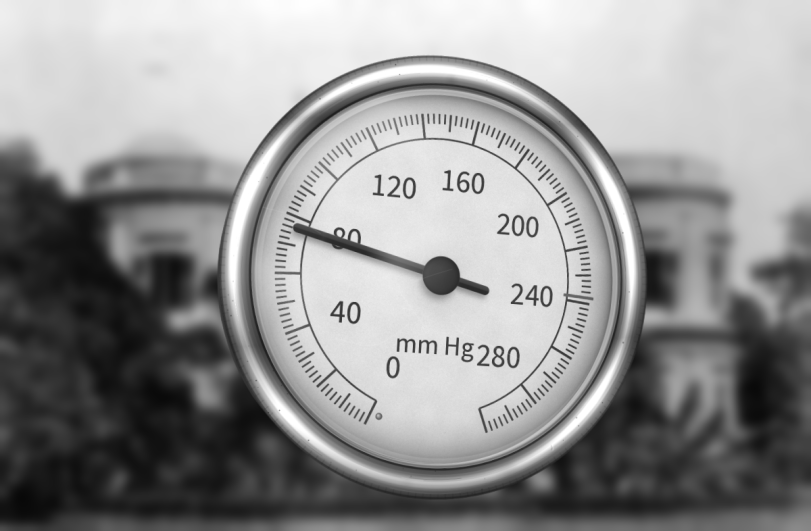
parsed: 76 mmHg
